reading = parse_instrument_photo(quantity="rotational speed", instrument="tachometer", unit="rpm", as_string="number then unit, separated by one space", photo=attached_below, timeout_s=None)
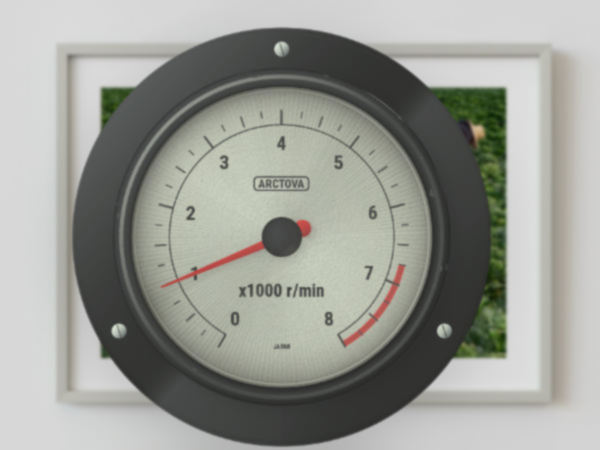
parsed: 1000 rpm
